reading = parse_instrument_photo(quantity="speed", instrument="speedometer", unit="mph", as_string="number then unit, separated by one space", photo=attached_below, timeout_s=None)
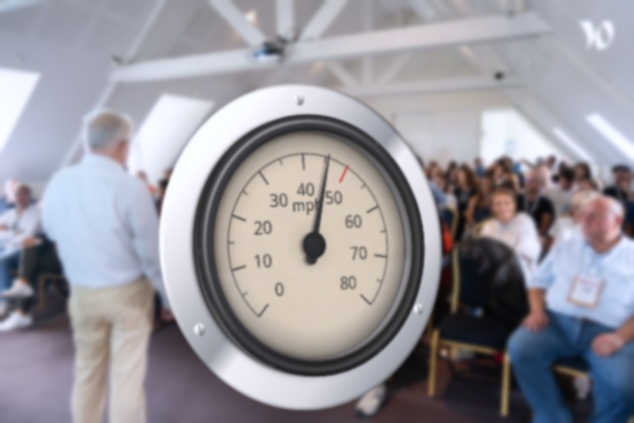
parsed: 45 mph
